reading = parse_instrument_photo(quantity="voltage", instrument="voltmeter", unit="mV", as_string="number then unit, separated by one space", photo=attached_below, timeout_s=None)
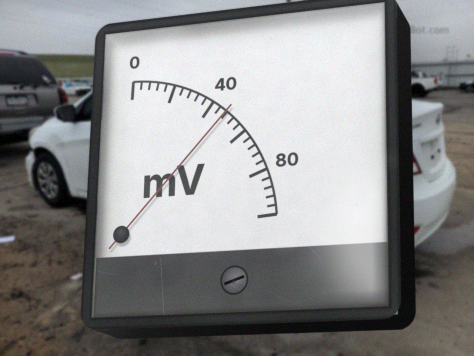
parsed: 48 mV
